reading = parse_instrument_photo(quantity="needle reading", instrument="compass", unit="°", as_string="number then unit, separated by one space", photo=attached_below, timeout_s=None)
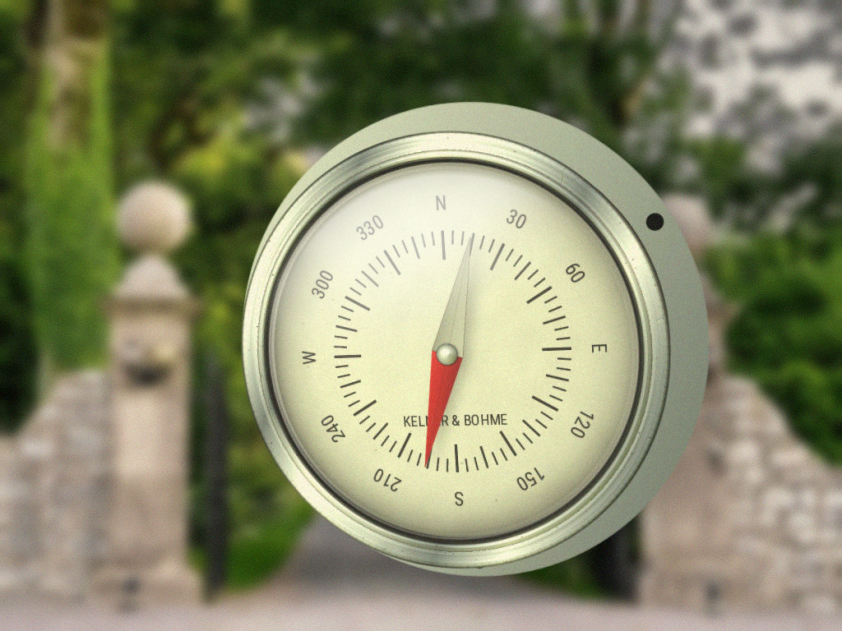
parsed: 195 °
